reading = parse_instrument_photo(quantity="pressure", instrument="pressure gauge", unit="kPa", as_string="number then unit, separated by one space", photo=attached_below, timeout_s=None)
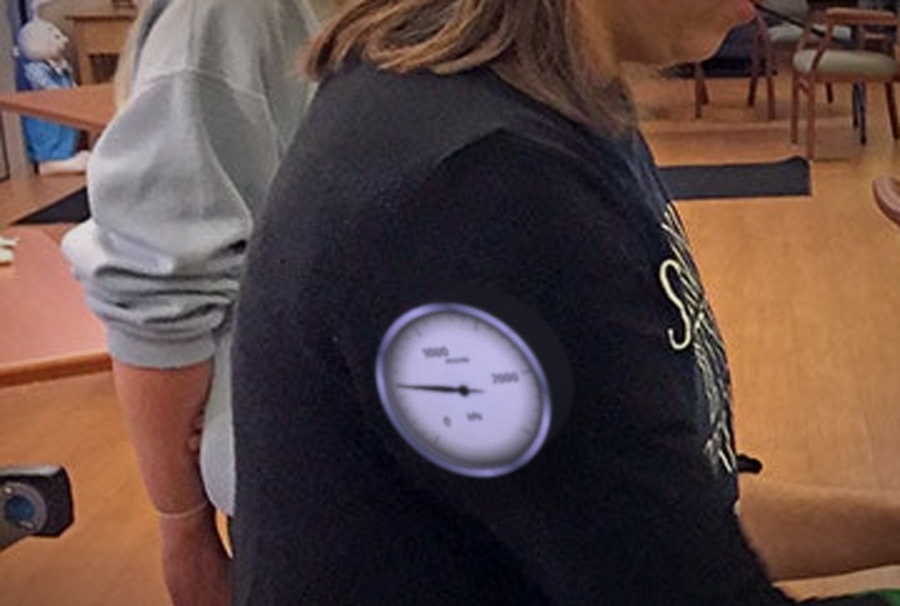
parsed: 500 kPa
